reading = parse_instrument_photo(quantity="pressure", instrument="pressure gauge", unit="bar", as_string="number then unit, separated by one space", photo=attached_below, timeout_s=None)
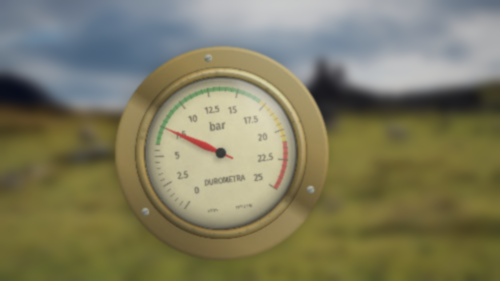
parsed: 7.5 bar
